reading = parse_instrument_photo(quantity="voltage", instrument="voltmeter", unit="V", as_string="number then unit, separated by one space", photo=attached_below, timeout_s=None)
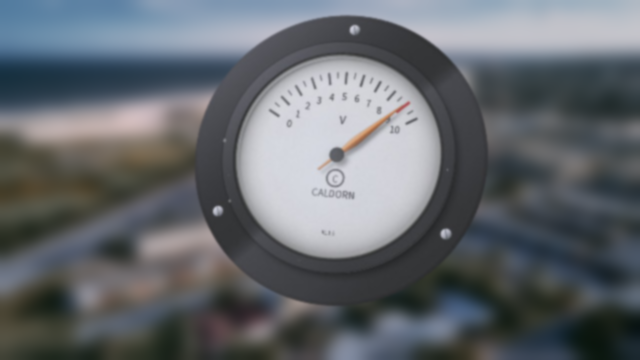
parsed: 9 V
